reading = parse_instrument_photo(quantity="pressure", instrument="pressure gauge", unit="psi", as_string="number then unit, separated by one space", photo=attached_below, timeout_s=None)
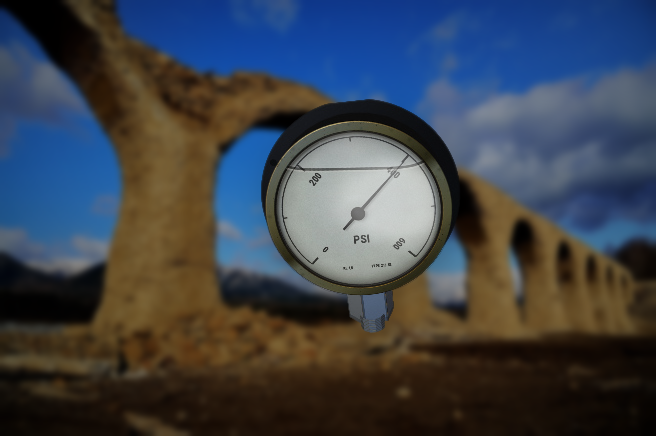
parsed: 400 psi
